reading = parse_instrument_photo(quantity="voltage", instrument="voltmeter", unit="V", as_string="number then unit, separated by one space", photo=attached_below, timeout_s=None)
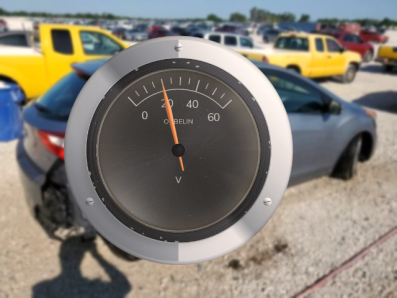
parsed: 20 V
